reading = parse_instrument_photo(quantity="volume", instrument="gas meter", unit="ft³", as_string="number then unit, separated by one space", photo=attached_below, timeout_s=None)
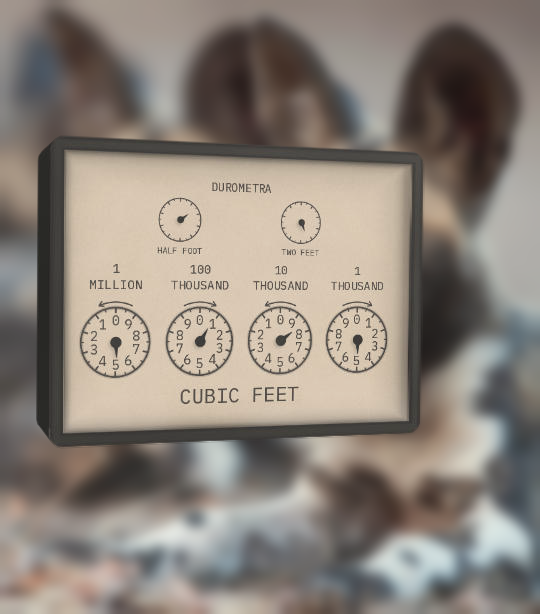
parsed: 508500 ft³
